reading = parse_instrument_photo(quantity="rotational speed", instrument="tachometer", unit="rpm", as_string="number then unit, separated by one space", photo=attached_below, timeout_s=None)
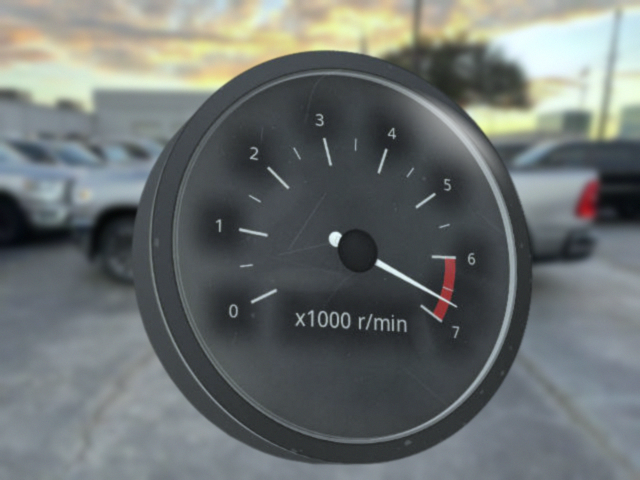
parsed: 6750 rpm
